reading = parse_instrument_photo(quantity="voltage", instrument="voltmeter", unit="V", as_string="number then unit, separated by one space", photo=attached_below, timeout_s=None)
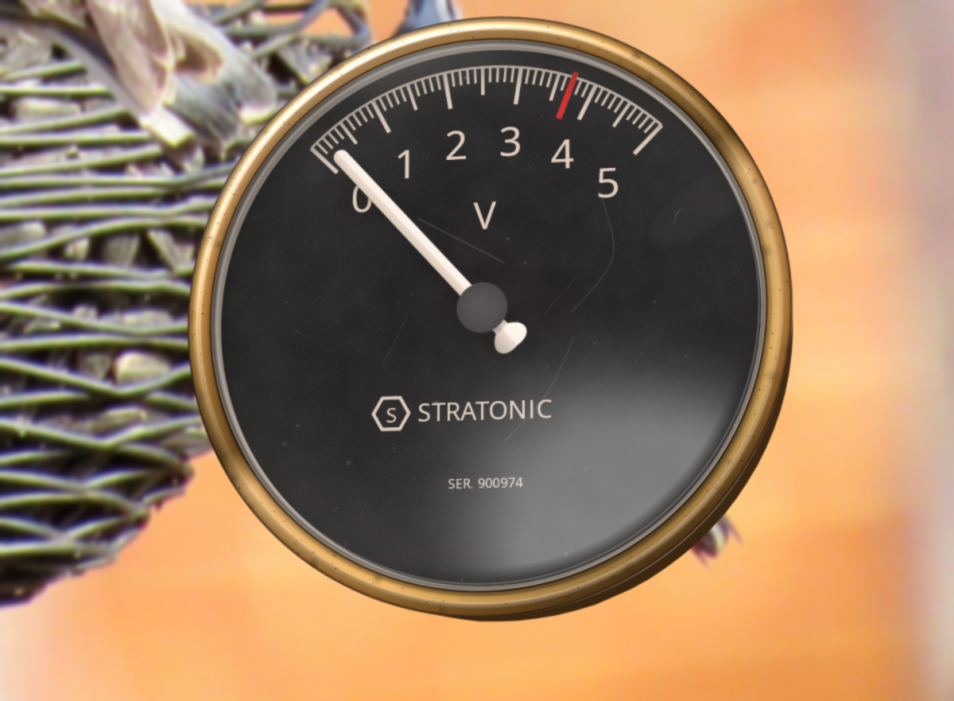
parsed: 0.2 V
